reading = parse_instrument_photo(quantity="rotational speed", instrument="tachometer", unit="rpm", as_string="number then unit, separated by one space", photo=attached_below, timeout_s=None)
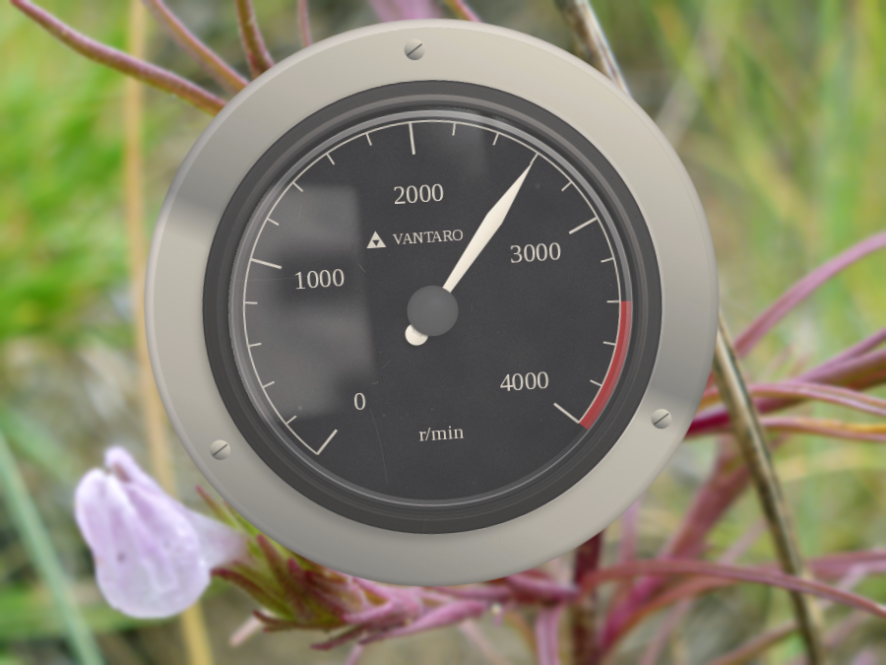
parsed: 2600 rpm
